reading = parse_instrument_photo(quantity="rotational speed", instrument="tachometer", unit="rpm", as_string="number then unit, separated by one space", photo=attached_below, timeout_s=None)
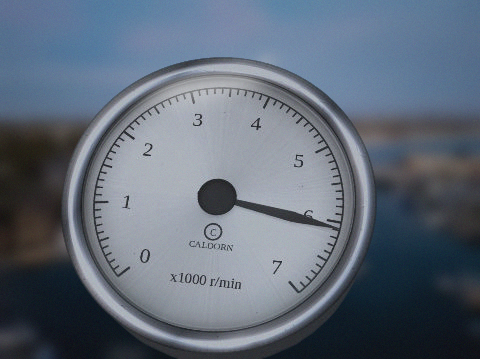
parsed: 6100 rpm
